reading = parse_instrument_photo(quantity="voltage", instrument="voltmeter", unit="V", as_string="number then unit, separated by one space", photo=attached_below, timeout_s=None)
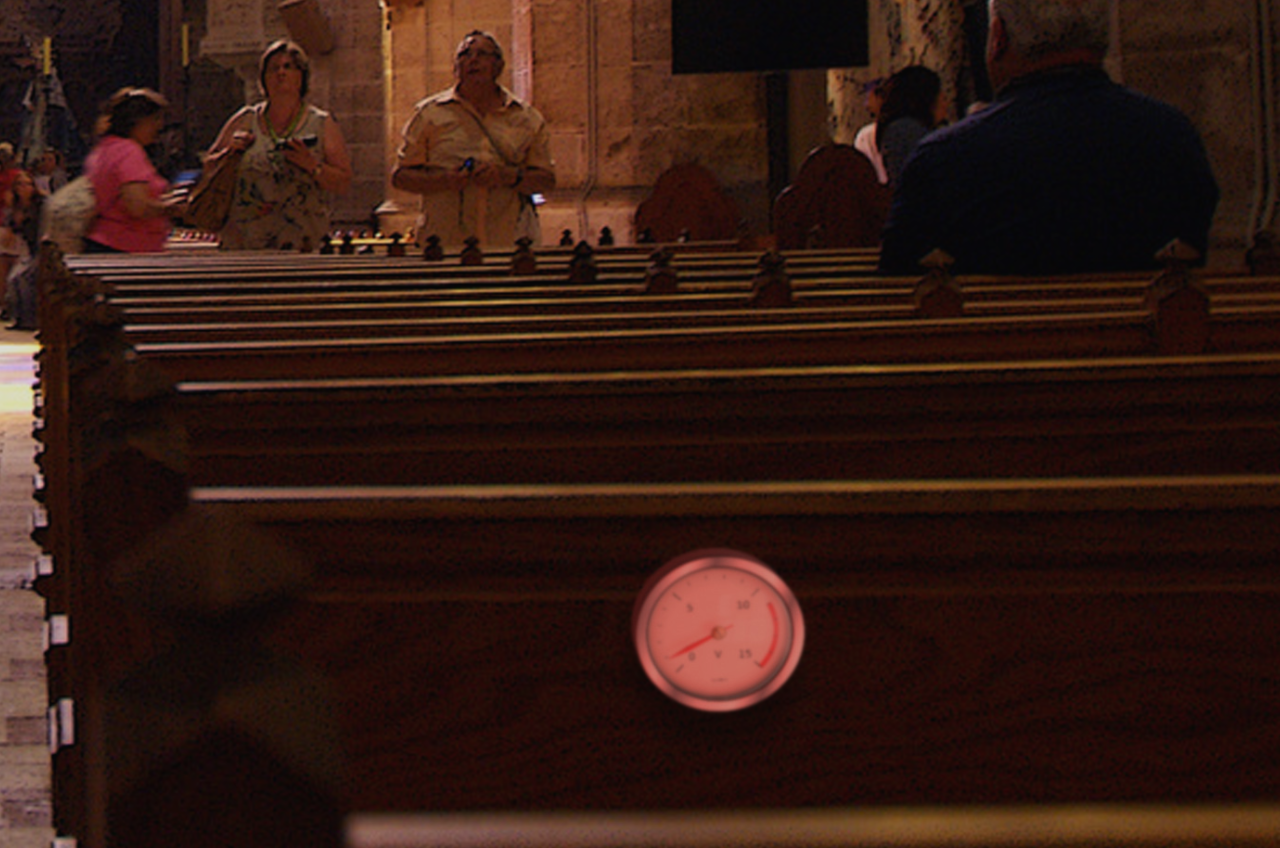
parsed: 1 V
